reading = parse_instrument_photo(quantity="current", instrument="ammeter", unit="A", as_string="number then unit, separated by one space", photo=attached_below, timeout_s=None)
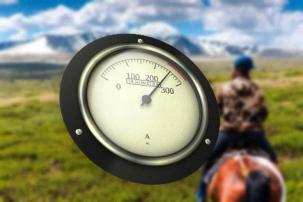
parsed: 250 A
